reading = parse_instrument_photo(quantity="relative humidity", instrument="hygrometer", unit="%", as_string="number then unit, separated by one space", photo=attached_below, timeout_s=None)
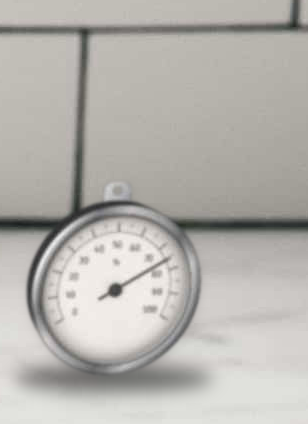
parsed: 75 %
